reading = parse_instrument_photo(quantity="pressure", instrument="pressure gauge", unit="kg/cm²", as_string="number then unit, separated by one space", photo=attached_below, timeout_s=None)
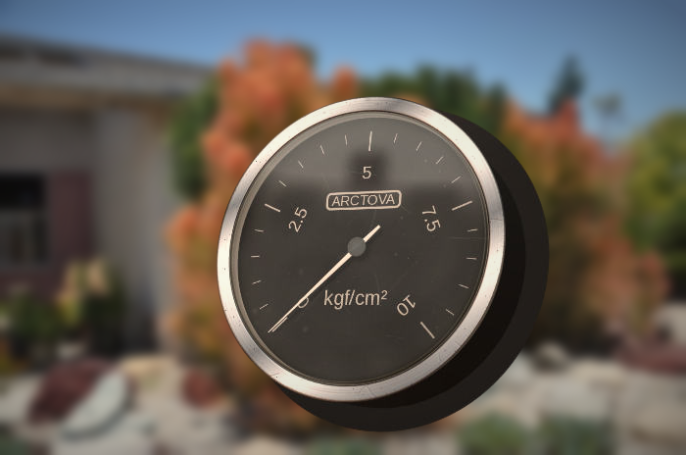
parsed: 0 kg/cm²
